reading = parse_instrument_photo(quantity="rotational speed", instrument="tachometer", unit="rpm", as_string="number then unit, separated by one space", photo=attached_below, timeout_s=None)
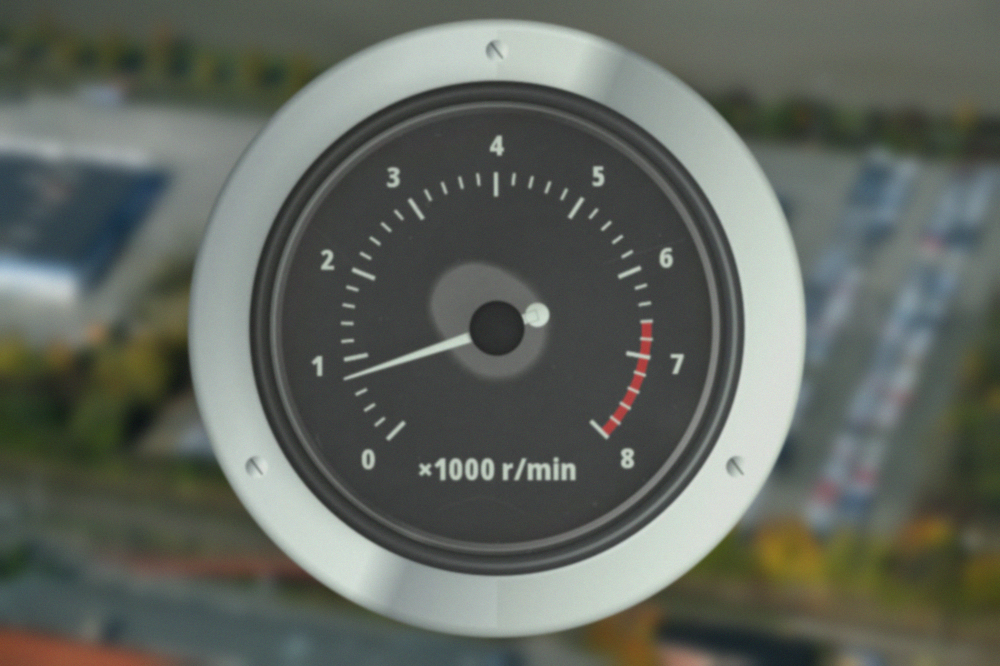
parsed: 800 rpm
